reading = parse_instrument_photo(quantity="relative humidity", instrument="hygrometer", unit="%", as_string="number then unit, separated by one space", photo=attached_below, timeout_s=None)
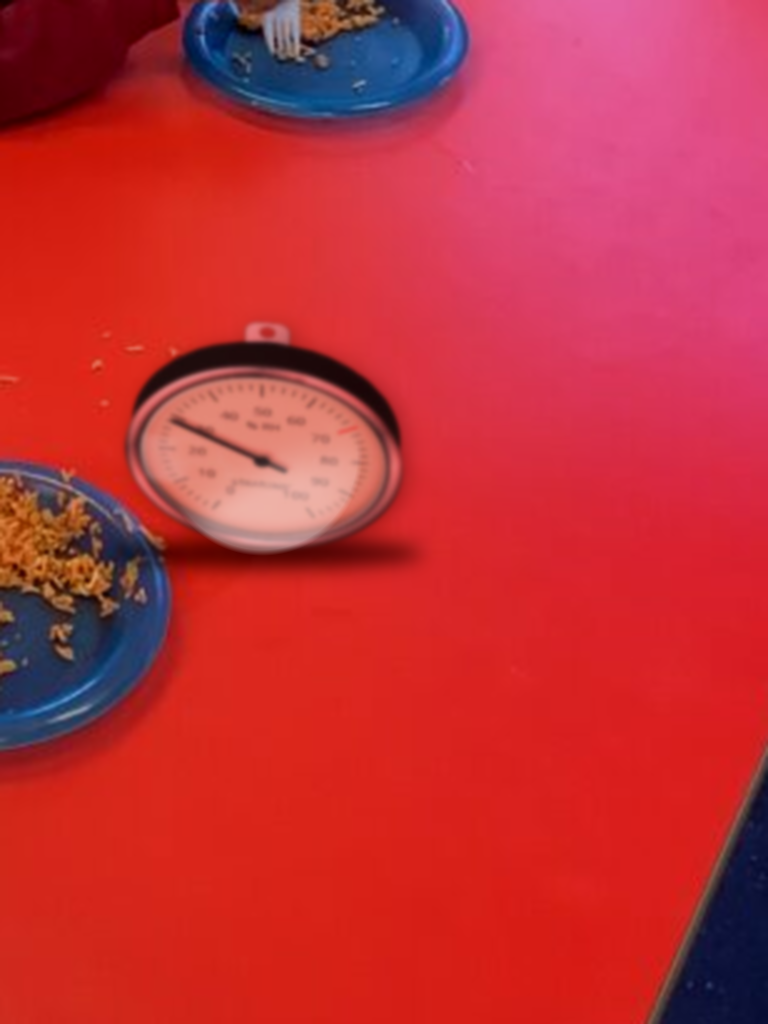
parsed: 30 %
